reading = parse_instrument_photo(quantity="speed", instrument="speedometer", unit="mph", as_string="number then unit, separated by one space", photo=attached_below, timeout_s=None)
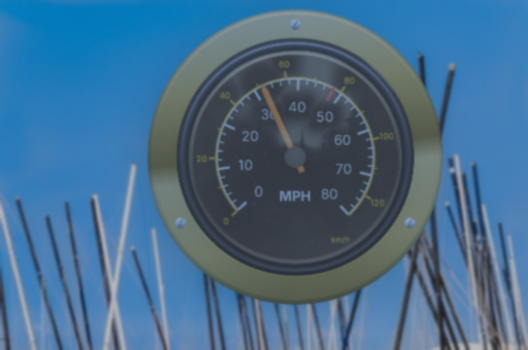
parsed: 32 mph
